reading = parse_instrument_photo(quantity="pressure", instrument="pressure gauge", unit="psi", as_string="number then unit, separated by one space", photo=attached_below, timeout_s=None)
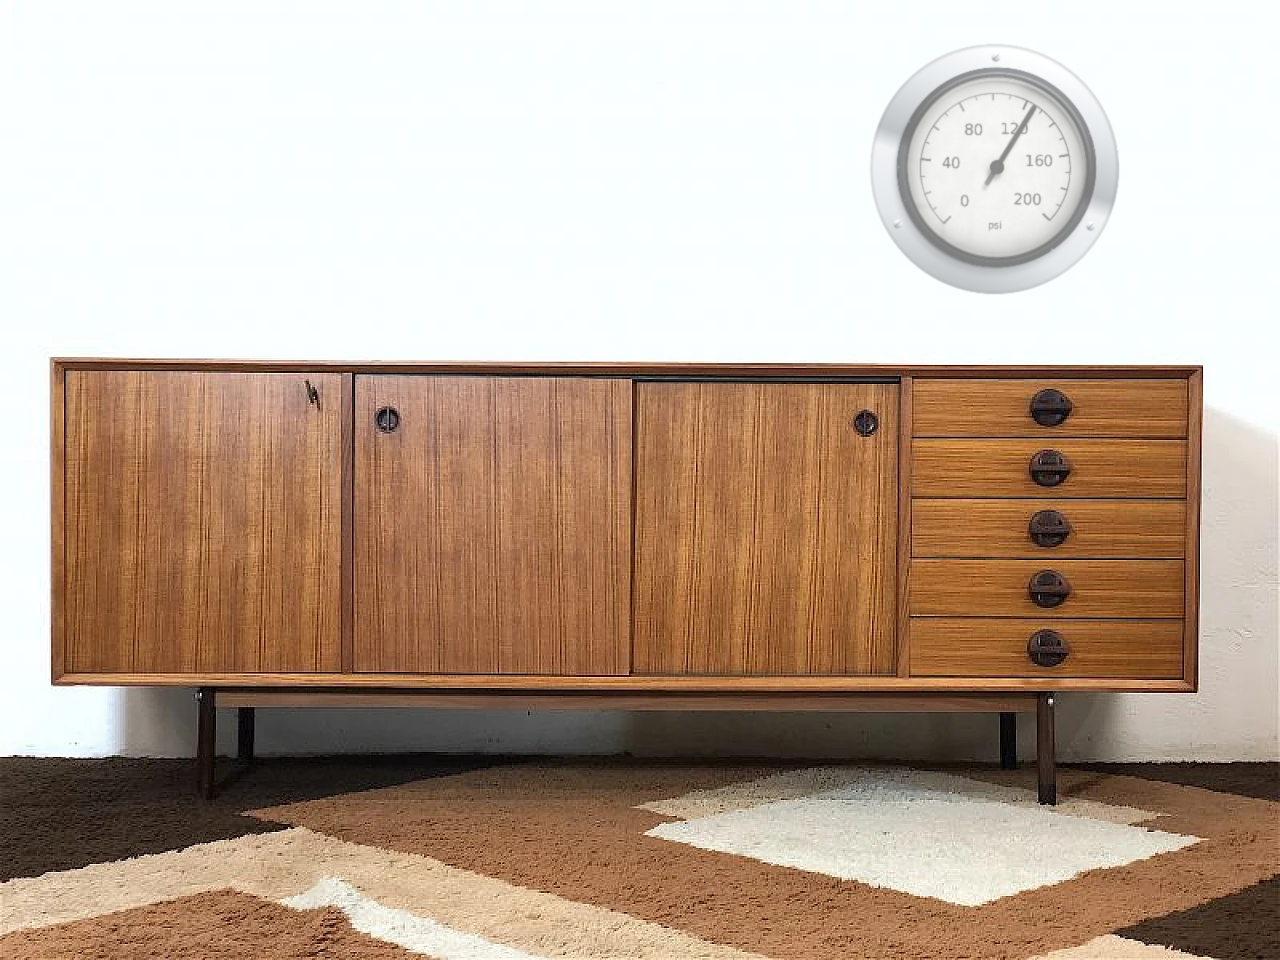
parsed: 125 psi
